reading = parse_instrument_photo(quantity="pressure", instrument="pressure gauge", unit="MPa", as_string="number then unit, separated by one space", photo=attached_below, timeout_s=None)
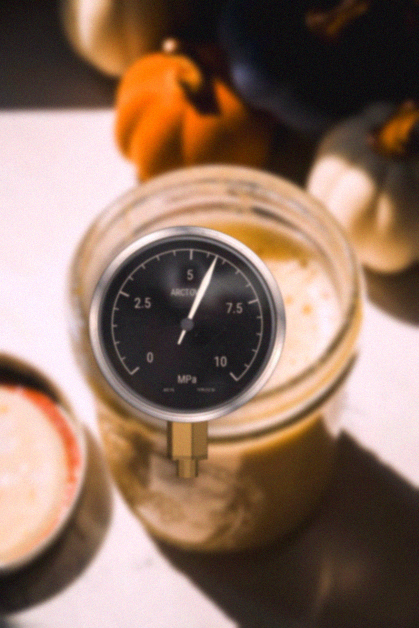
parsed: 5.75 MPa
